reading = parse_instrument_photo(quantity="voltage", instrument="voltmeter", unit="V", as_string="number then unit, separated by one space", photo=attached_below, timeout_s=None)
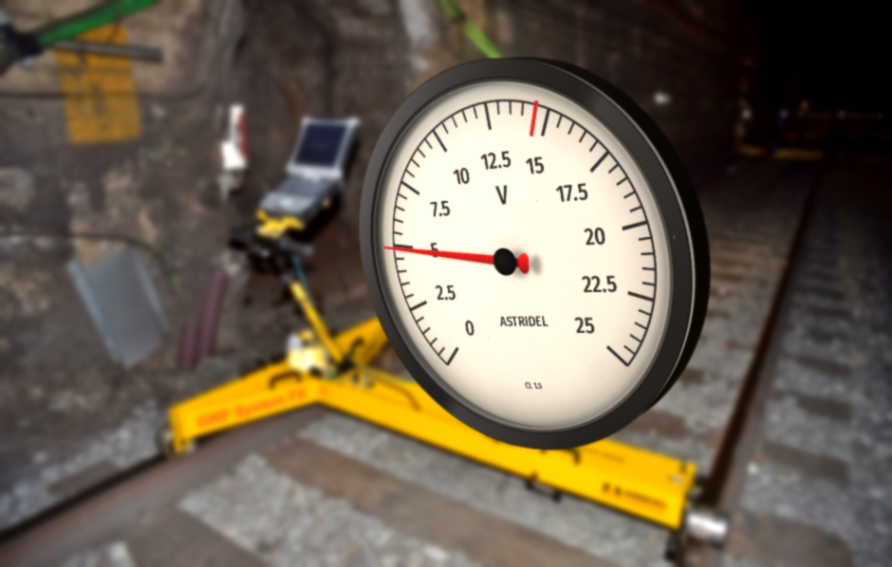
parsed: 5 V
